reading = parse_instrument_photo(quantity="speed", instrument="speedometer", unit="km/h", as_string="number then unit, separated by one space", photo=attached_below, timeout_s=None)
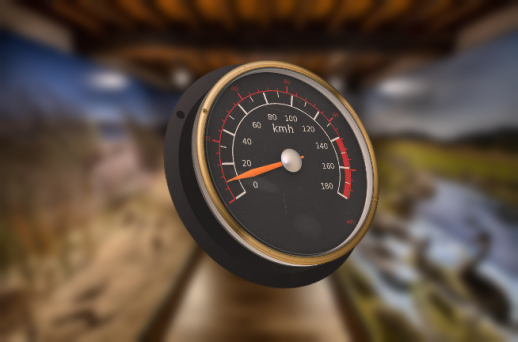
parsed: 10 km/h
